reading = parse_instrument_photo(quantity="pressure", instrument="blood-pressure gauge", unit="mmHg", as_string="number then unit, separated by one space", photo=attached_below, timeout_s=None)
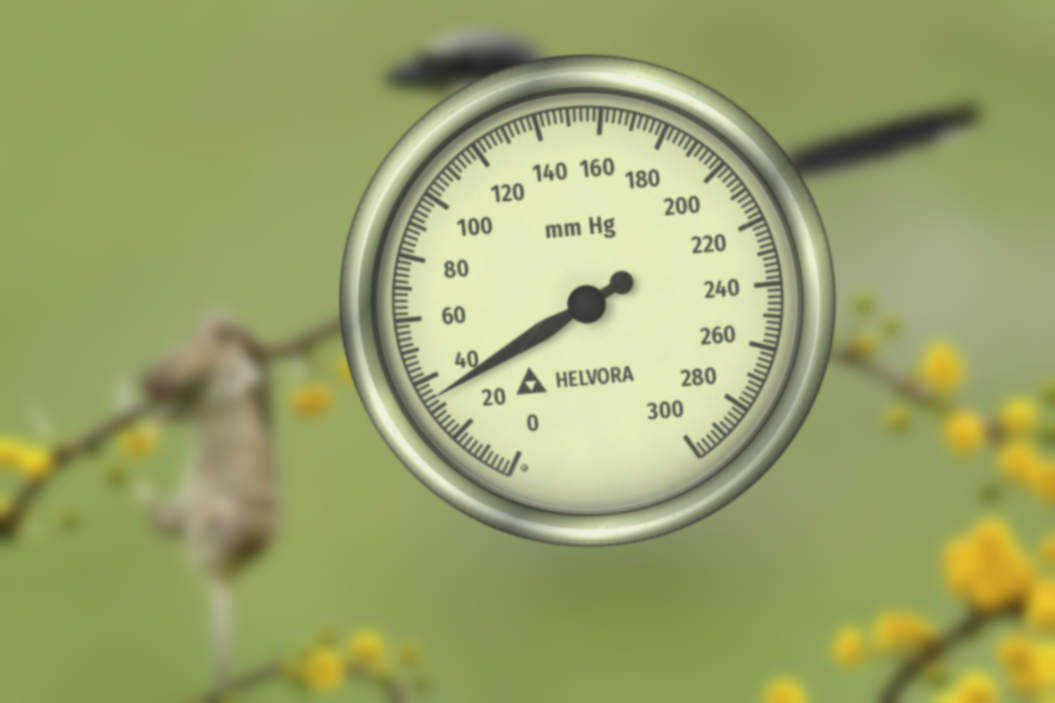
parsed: 34 mmHg
